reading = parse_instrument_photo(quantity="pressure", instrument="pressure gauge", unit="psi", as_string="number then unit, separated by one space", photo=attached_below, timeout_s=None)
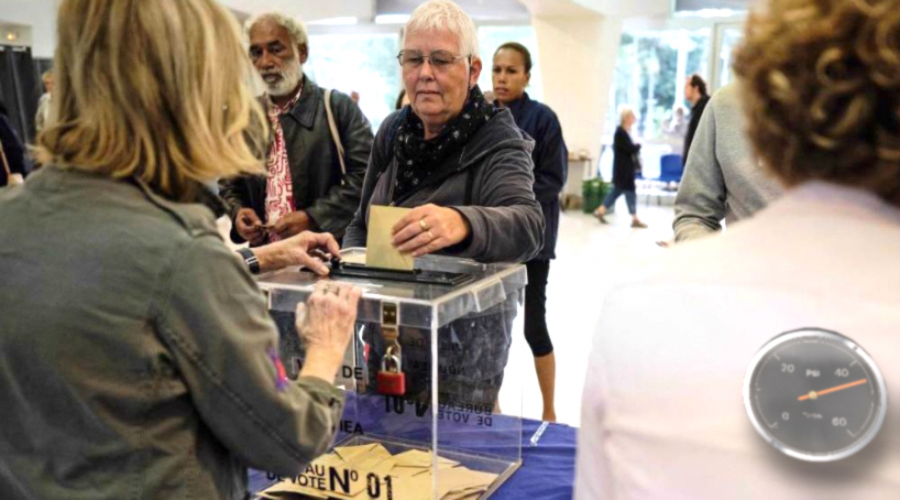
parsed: 45 psi
